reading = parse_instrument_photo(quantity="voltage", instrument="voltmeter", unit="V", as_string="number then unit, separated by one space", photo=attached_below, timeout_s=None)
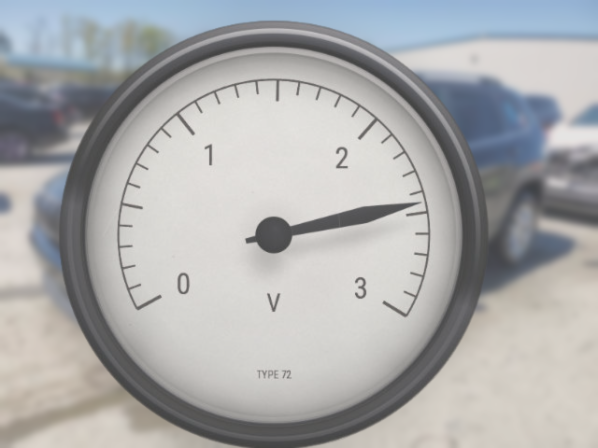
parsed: 2.45 V
